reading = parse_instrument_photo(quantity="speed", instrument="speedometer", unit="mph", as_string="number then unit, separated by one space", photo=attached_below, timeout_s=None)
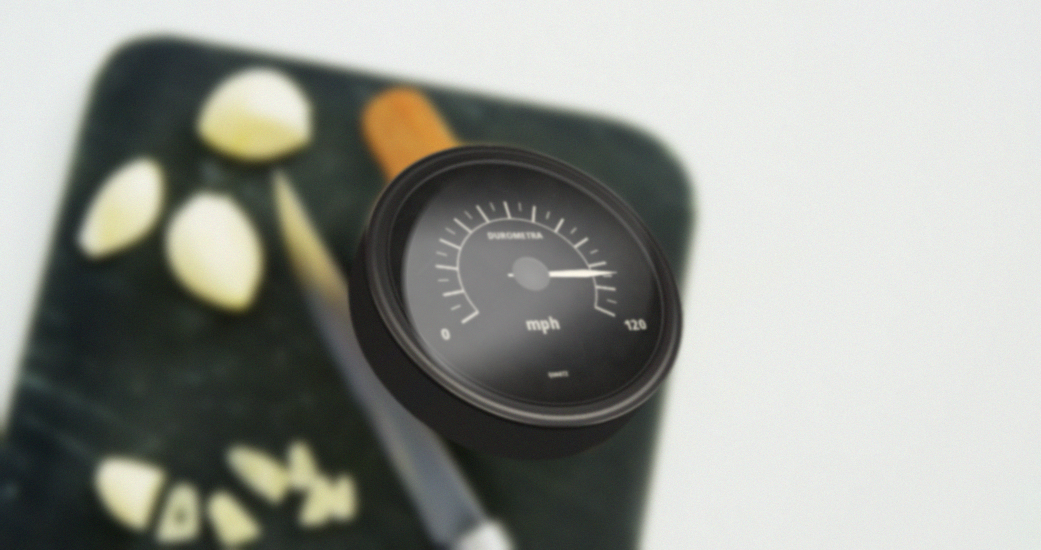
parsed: 105 mph
